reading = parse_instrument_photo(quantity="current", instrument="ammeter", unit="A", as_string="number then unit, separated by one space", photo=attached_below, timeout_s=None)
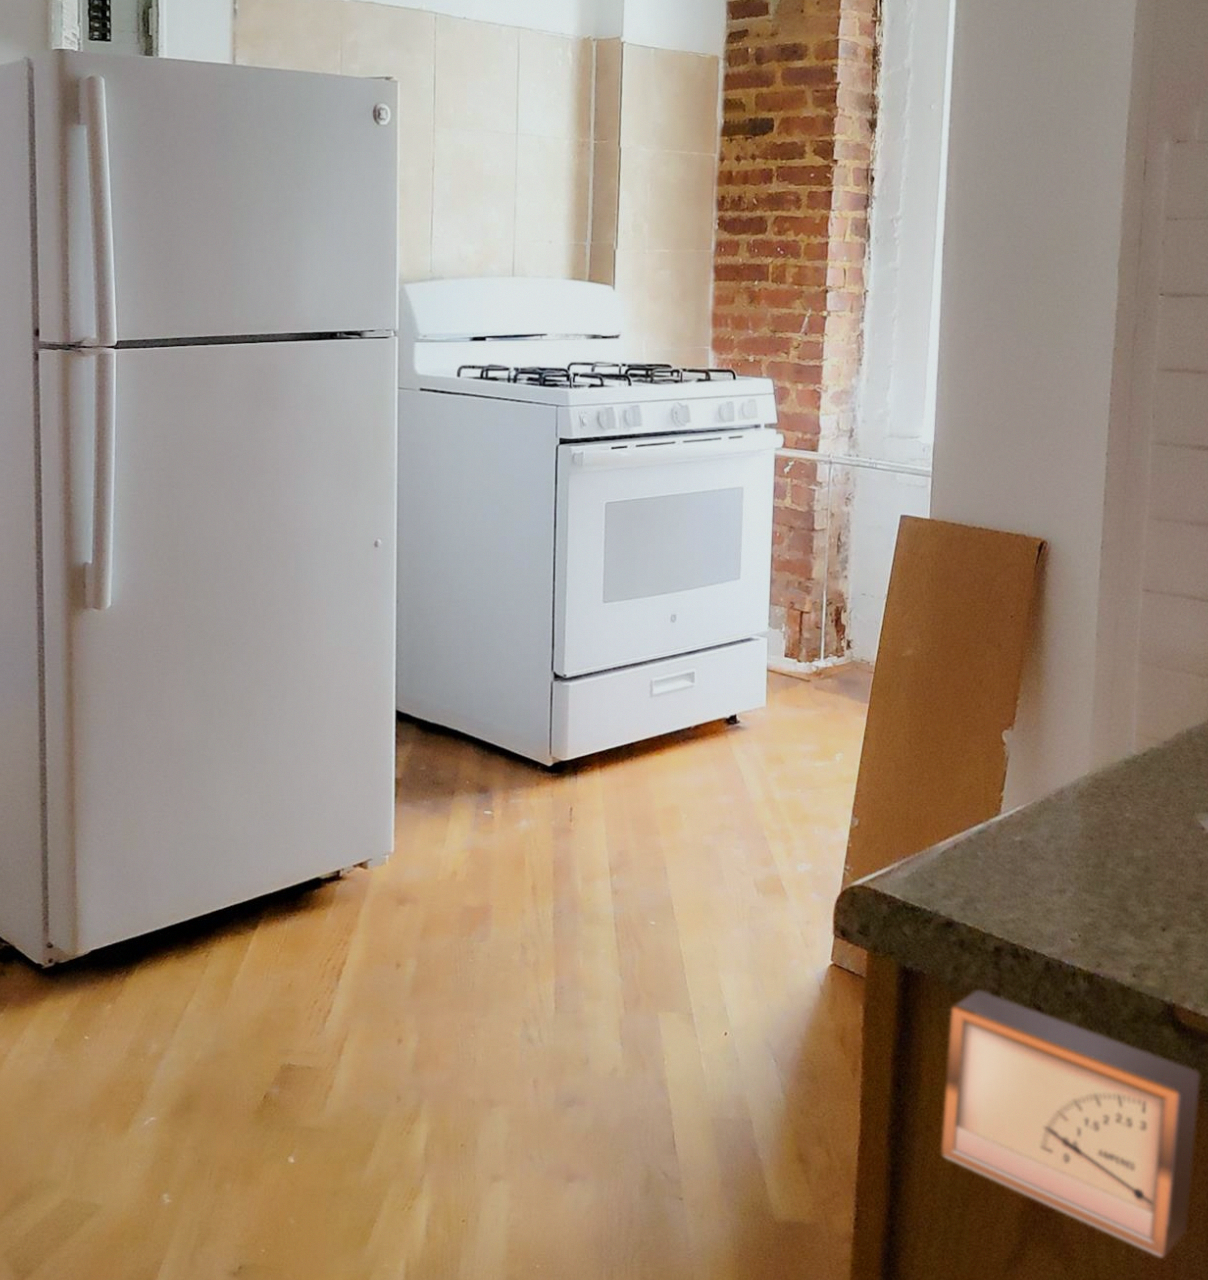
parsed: 0.5 A
